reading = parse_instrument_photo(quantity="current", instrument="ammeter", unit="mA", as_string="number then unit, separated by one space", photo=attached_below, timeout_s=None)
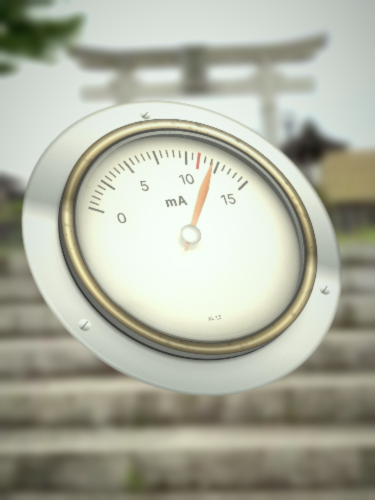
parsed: 12 mA
